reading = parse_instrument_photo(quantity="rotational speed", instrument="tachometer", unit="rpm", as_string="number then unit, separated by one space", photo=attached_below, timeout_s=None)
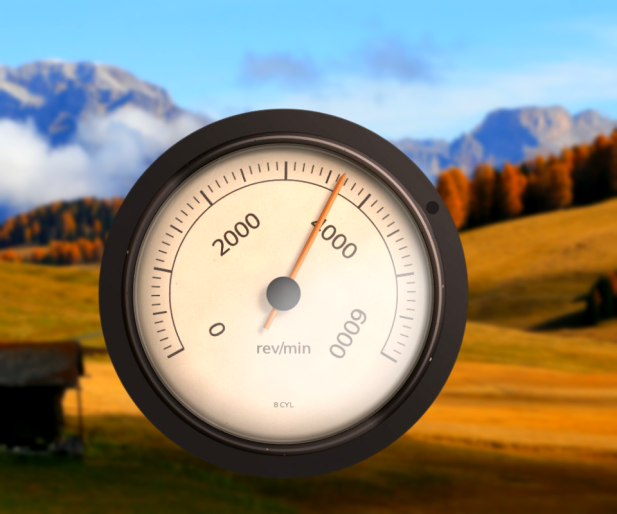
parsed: 3650 rpm
